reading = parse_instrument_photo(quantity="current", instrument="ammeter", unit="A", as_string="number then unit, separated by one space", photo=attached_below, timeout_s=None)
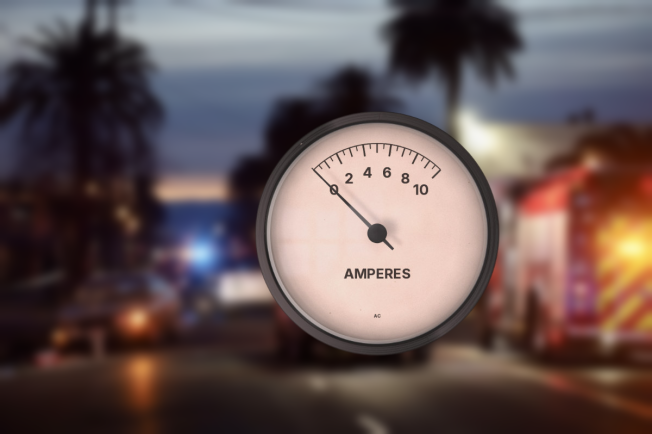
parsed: 0 A
